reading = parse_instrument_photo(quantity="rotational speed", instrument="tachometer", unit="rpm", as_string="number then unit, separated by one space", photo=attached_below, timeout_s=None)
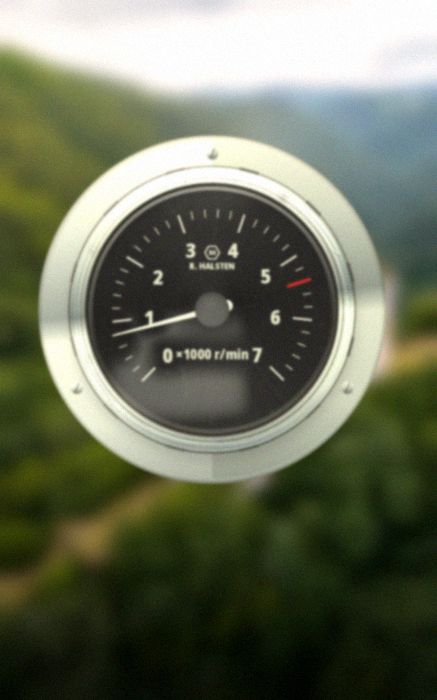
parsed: 800 rpm
